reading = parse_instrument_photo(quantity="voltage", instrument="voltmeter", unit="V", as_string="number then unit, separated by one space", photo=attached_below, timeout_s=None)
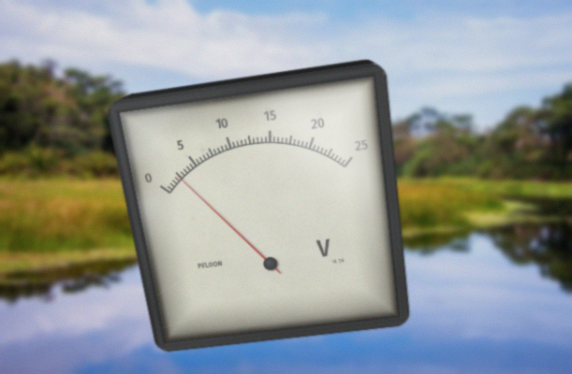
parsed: 2.5 V
